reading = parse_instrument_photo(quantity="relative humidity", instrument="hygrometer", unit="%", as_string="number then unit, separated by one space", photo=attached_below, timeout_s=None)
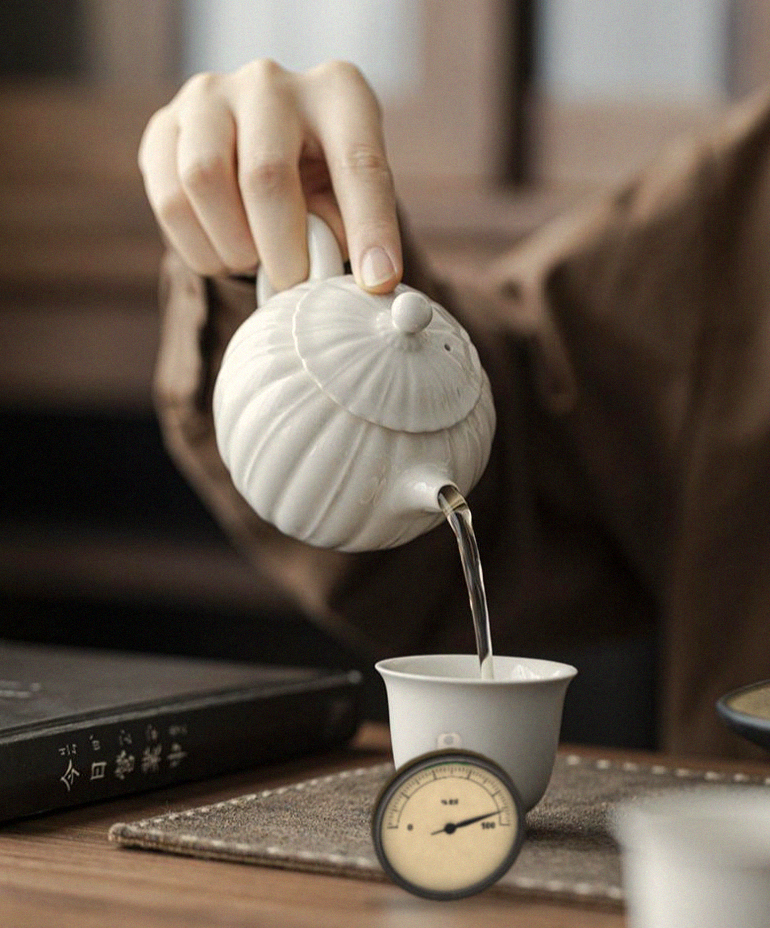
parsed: 90 %
